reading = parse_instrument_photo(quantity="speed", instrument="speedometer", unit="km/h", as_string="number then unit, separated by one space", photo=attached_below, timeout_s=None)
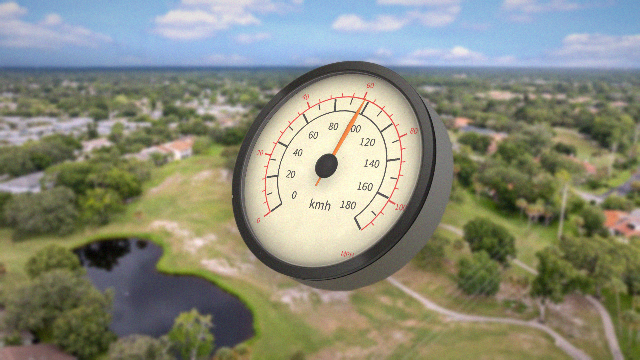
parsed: 100 km/h
